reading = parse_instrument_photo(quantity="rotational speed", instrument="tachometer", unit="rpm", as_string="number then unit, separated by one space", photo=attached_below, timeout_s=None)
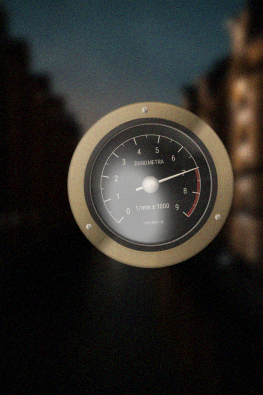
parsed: 7000 rpm
